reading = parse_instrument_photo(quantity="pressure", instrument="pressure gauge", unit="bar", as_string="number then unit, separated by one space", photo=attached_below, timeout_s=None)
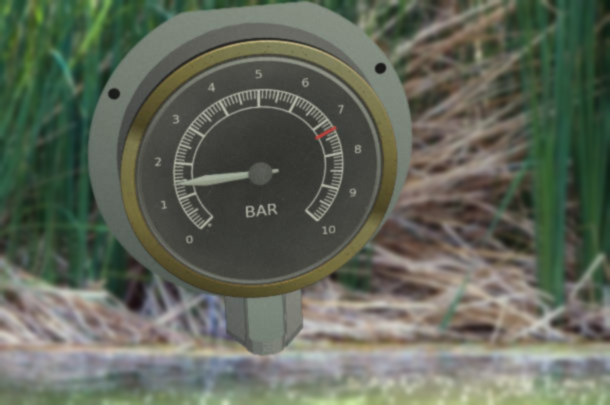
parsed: 1.5 bar
